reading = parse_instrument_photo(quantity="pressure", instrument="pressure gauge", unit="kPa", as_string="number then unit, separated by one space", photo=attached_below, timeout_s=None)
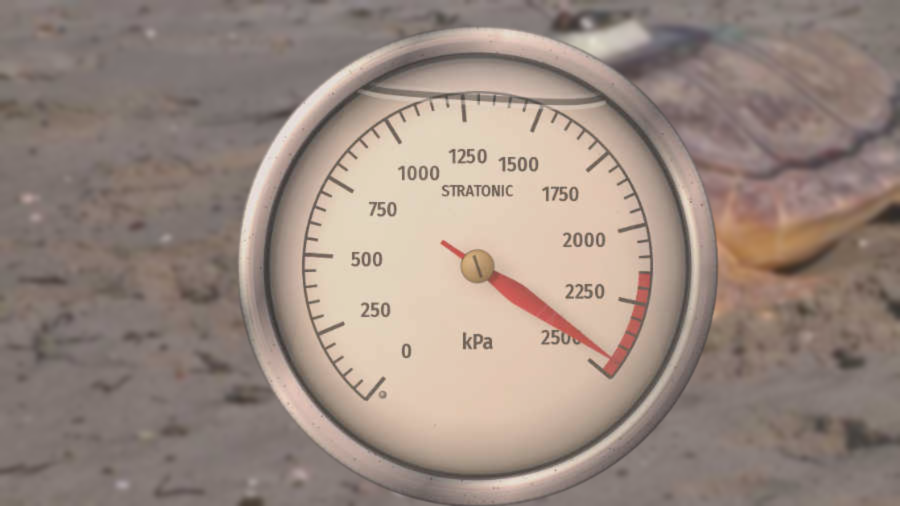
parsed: 2450 kPa
